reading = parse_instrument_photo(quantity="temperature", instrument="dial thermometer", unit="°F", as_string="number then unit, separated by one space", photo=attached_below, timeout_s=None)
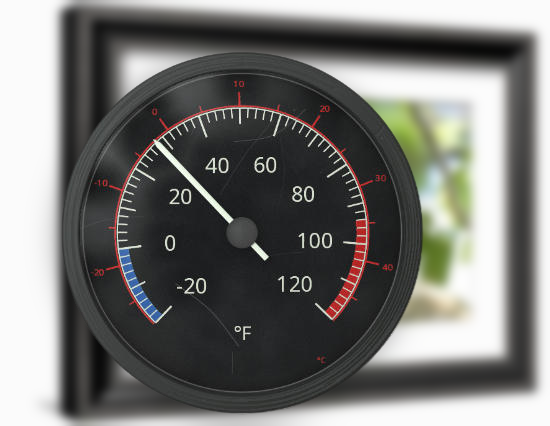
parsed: 28 °F
